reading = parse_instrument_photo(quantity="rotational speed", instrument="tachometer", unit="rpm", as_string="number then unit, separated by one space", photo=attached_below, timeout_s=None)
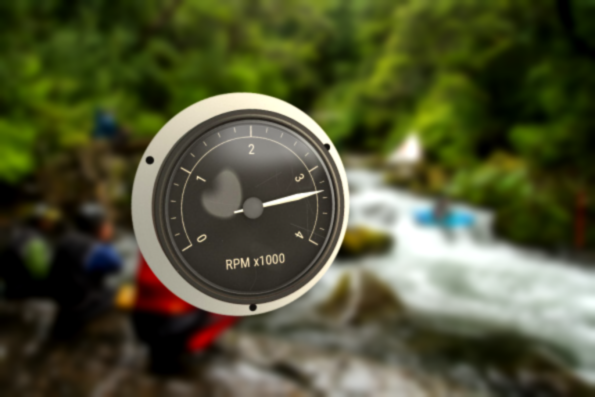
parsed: 3300 rpm
